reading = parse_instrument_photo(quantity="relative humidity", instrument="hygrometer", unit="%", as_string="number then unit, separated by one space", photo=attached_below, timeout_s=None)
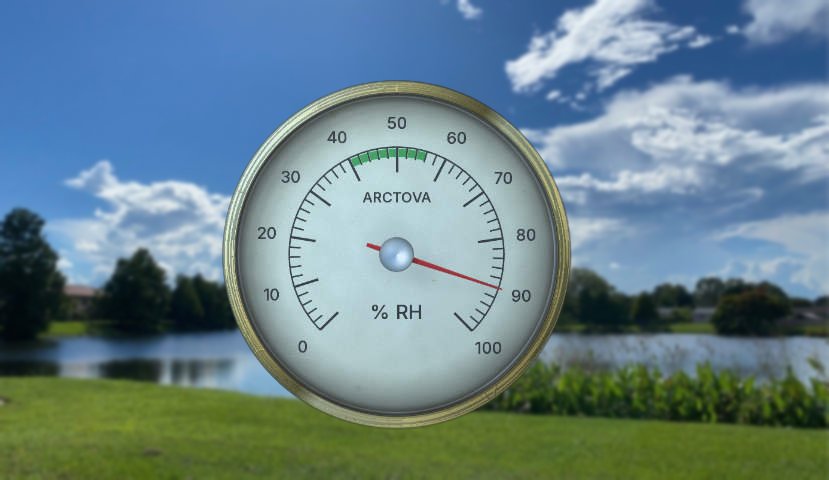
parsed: 90 %
